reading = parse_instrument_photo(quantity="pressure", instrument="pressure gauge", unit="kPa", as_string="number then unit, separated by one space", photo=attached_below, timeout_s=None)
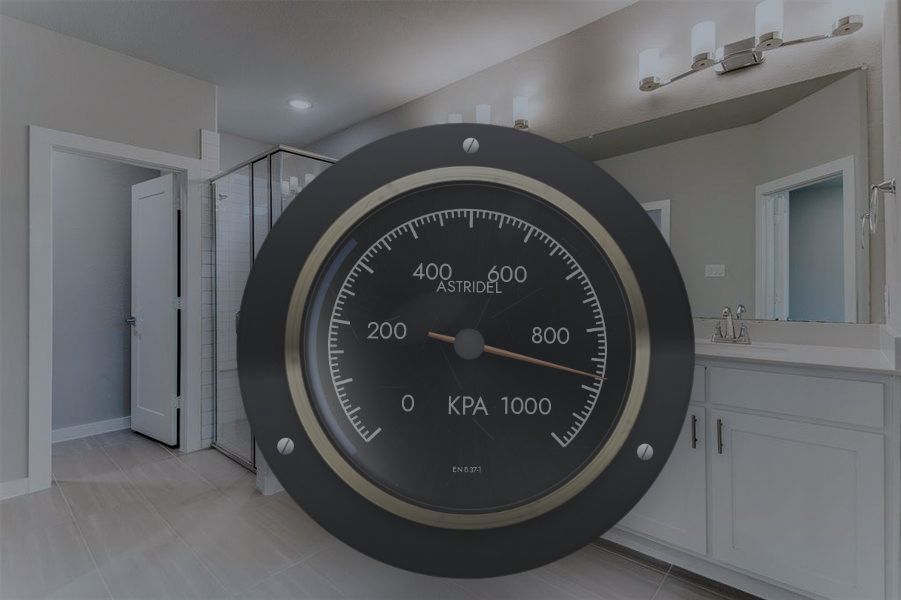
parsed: 880 kPa
